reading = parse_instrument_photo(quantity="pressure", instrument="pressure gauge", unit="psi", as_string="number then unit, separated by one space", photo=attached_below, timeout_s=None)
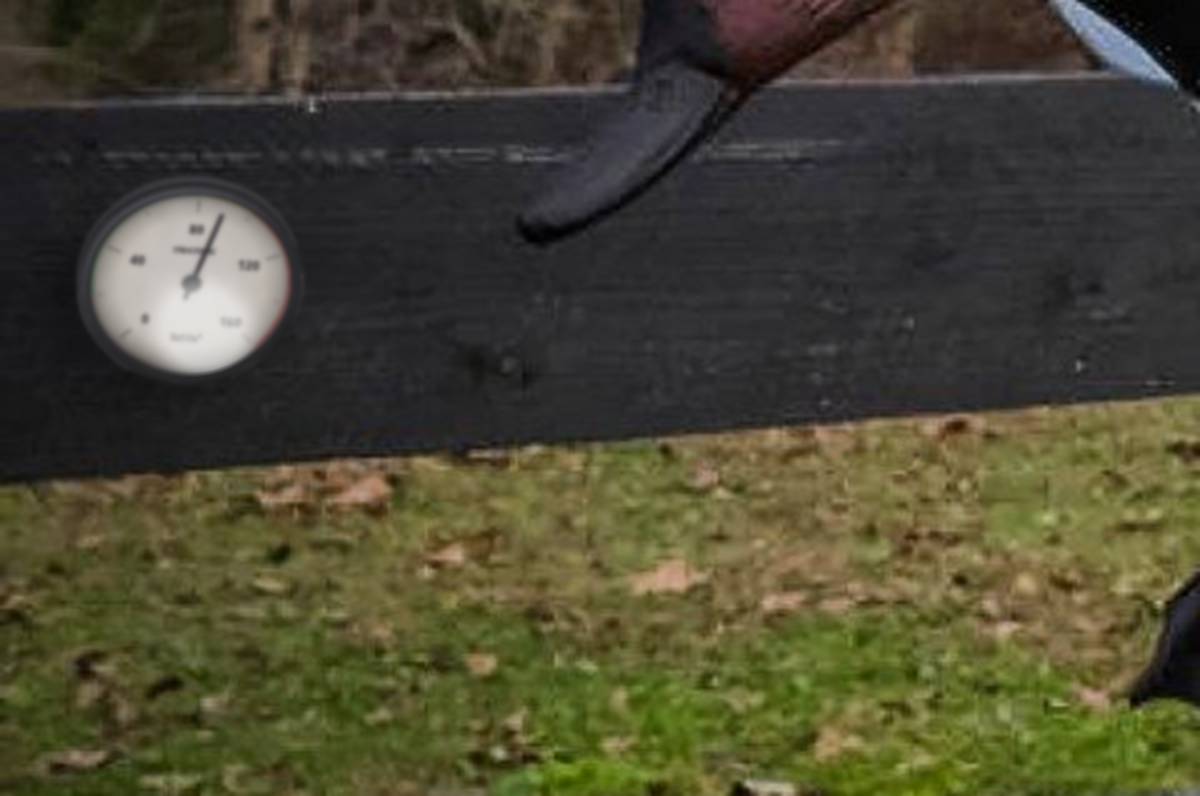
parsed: 90 psi
